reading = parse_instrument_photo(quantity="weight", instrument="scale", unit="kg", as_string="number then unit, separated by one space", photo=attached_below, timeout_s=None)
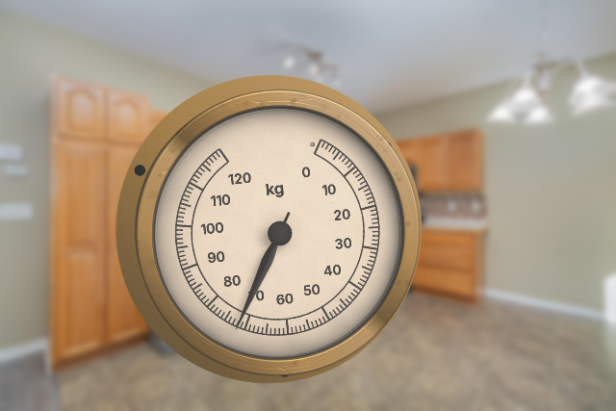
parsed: 72 kg
